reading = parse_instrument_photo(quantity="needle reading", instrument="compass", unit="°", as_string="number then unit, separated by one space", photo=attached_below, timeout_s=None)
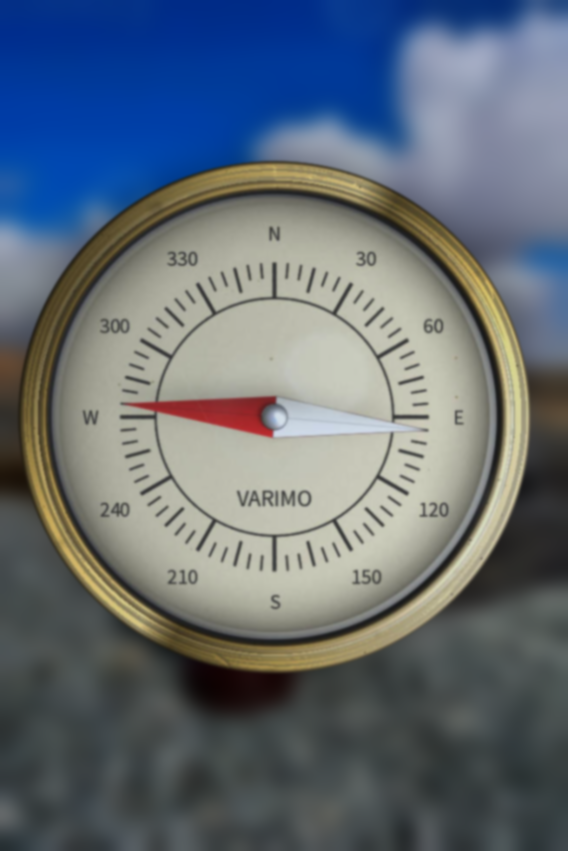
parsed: 275 °
